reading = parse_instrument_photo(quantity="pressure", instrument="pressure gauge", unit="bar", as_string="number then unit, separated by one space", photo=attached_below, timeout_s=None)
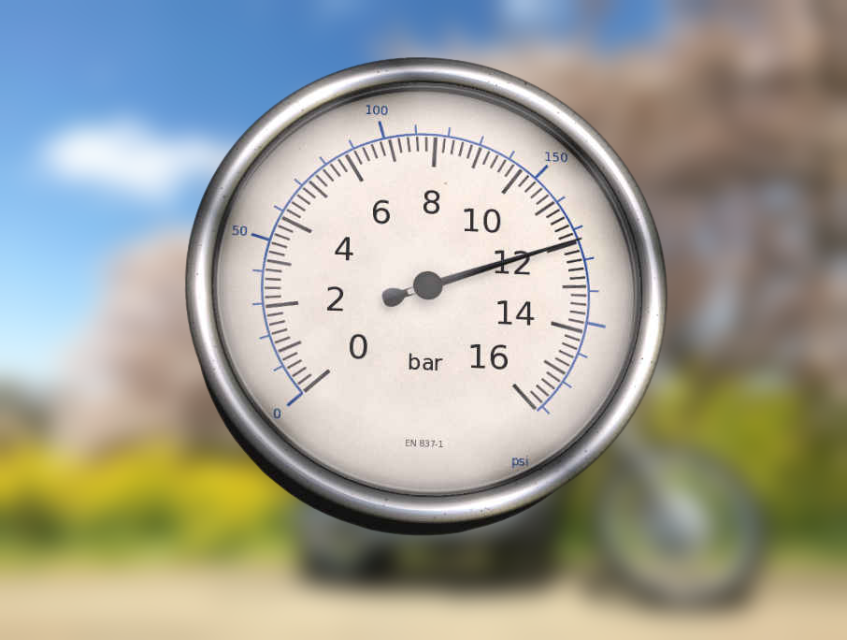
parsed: 12 bar
